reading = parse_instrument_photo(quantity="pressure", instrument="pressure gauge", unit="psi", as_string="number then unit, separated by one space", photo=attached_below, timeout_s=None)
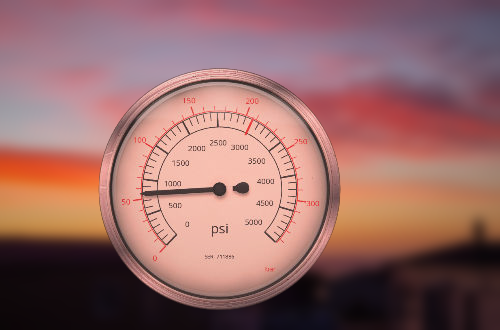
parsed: 800 psi
